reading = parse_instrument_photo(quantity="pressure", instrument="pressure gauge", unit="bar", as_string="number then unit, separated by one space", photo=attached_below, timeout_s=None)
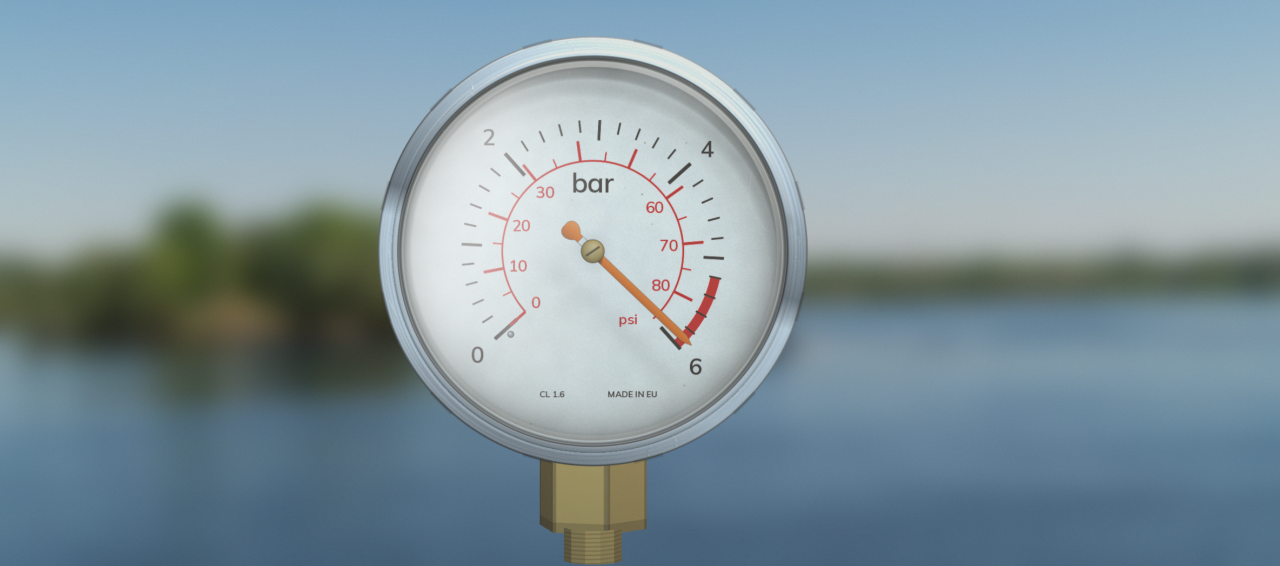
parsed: 5.9 bar
